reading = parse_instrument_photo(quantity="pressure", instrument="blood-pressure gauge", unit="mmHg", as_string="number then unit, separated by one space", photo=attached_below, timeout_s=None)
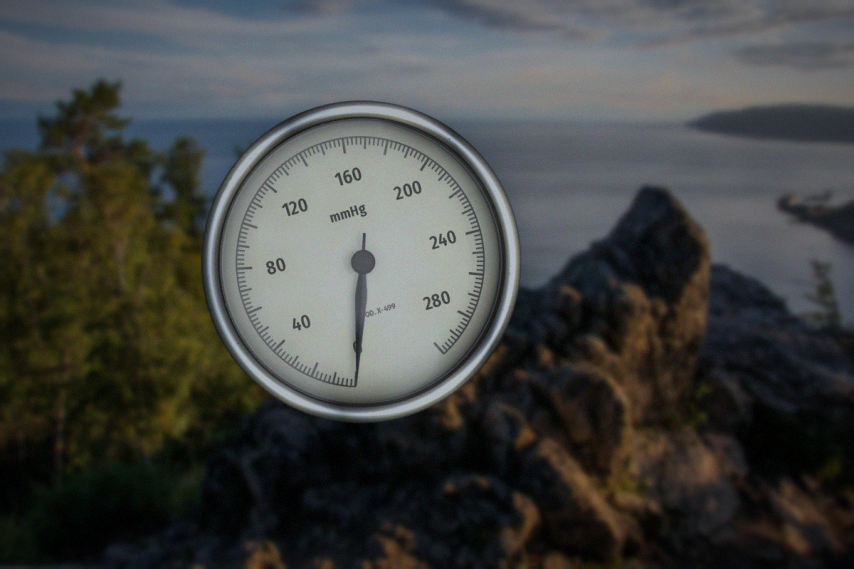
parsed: 0 mmHg
